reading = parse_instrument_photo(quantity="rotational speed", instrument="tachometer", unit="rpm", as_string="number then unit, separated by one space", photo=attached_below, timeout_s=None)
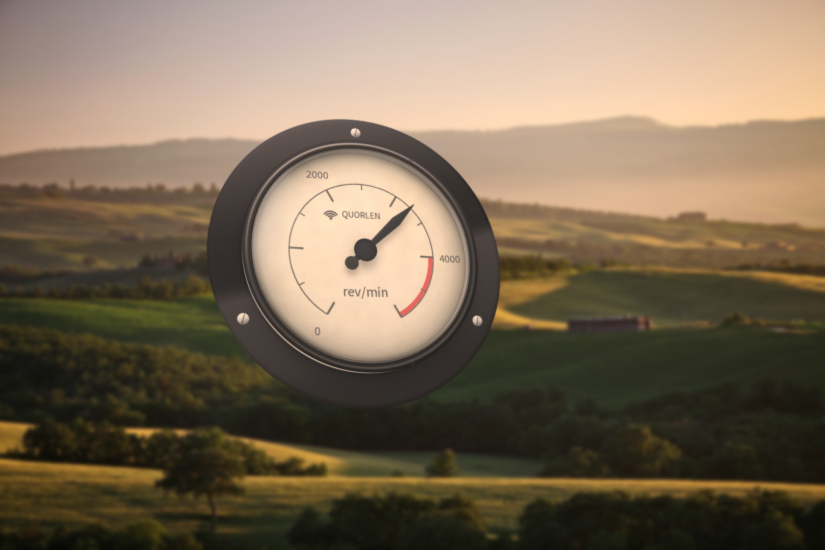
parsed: 3250 rpm
